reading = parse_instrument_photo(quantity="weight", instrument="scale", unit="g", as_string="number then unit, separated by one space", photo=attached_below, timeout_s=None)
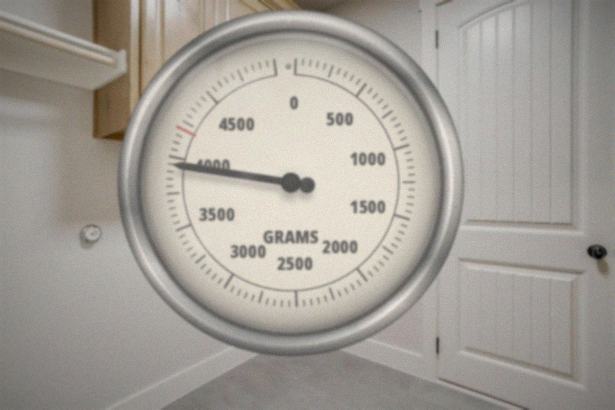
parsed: 3950 g
